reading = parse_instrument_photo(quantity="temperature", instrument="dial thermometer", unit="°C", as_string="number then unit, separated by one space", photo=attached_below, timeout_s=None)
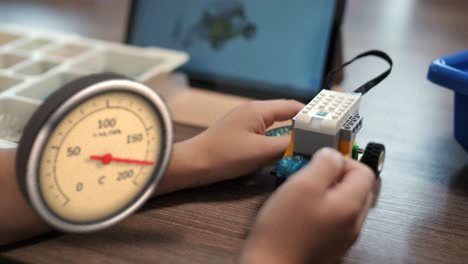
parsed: 180 °C
